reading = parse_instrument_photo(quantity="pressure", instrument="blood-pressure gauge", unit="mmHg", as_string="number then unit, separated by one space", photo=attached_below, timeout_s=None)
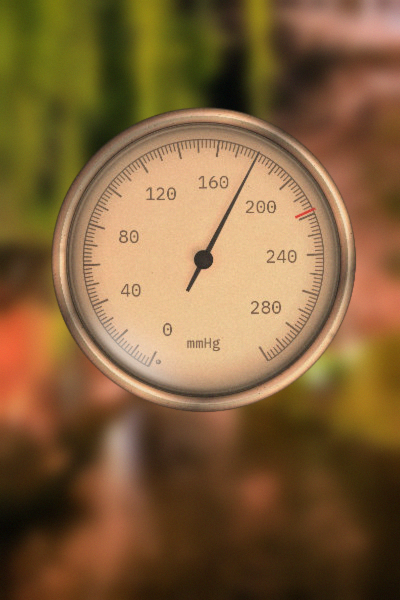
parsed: 180 mmHg
